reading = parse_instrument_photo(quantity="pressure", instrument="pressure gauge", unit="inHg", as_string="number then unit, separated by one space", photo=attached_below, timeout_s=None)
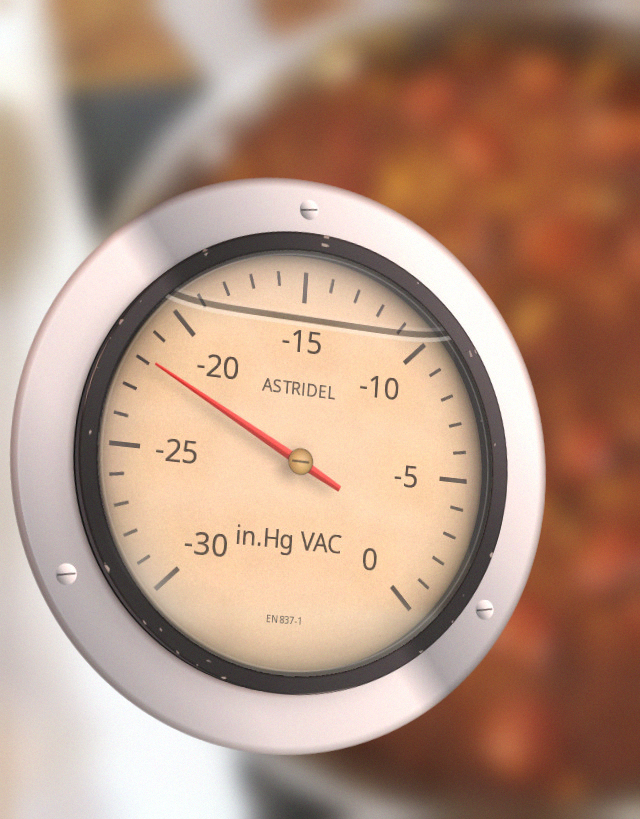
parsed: -22 inHg
